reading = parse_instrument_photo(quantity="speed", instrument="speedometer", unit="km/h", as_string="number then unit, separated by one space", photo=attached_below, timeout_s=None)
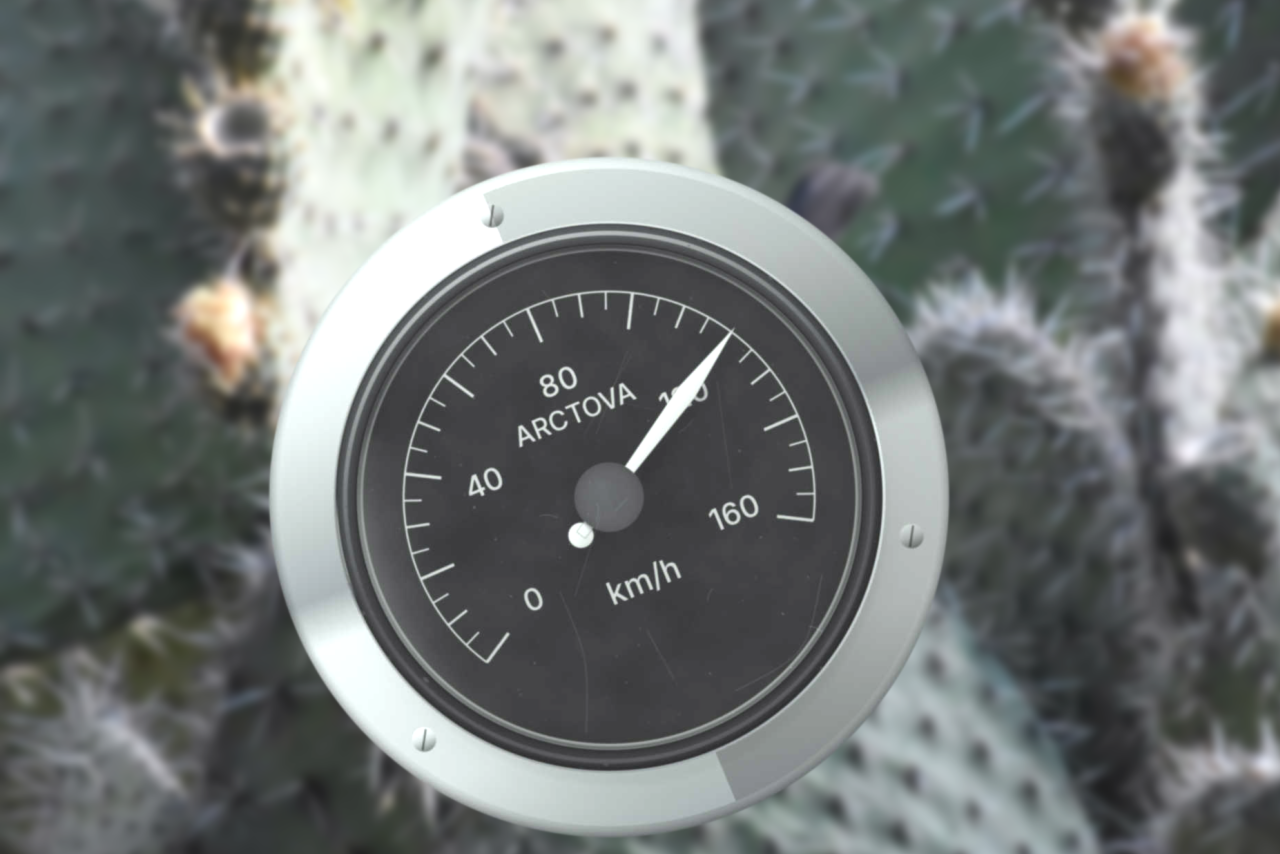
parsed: 120 km/h
